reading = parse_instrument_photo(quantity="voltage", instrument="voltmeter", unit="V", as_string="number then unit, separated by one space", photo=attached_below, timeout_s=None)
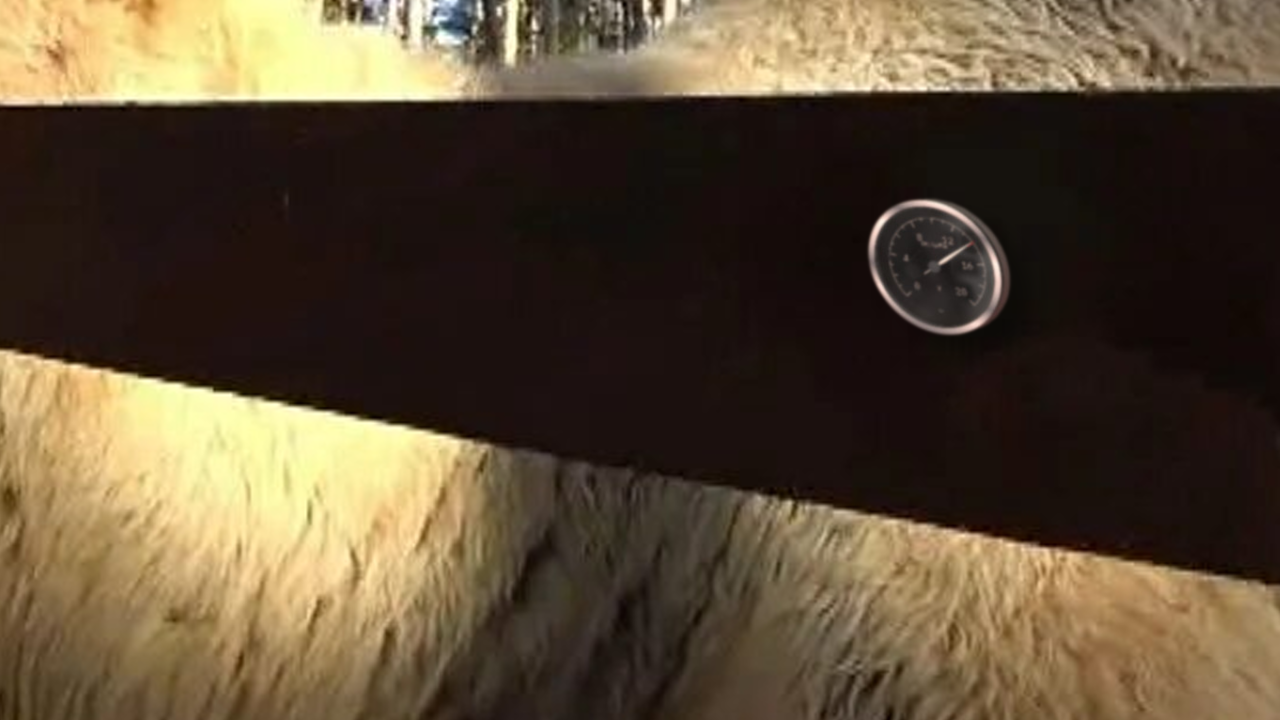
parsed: 14 V
